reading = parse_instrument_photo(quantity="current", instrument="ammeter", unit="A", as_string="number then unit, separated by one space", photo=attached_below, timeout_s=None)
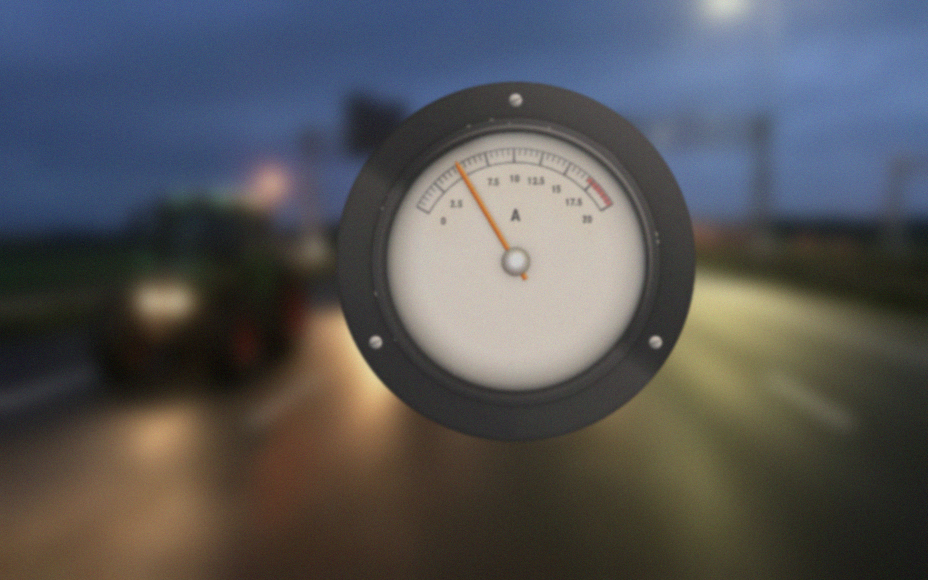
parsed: 5 A
